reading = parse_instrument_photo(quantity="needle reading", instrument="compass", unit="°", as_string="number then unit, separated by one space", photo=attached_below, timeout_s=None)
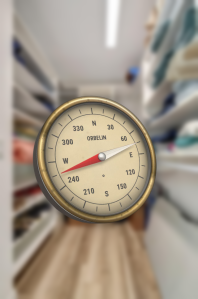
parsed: 255 °
